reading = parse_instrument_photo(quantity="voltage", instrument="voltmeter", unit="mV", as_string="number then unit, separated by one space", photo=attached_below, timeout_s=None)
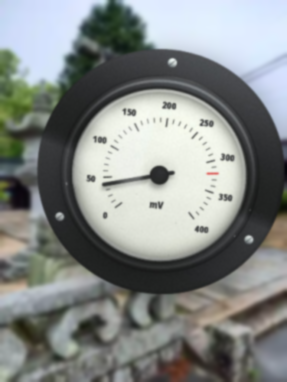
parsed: 40 mV
